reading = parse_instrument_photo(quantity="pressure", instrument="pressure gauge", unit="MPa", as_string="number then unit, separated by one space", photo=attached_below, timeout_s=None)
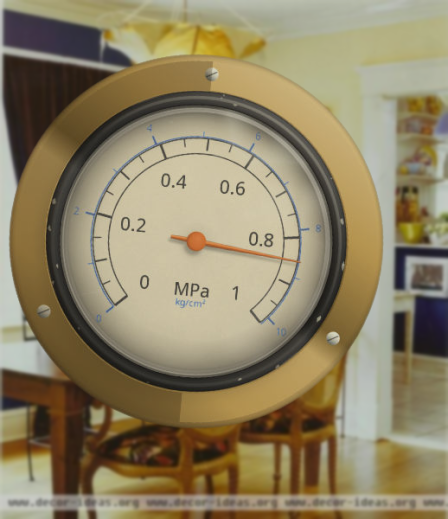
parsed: 0.85 MPa
